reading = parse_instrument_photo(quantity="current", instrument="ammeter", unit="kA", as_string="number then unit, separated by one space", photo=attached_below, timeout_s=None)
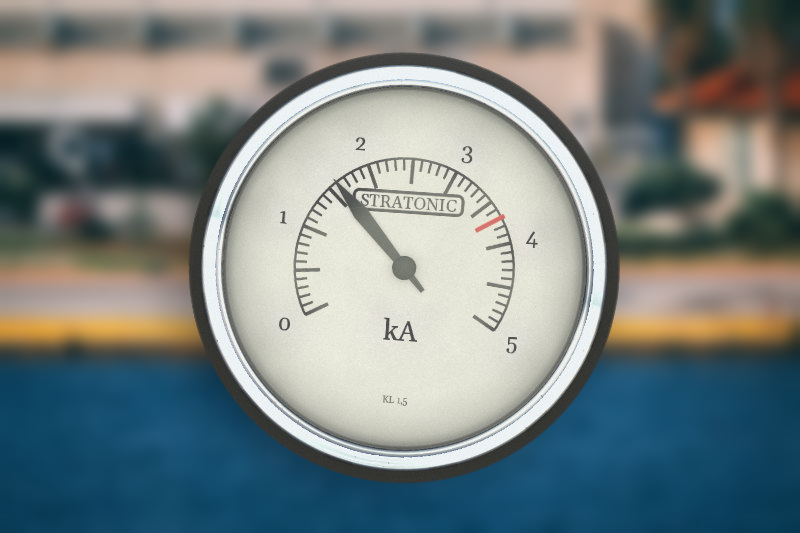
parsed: 1.6 kA
